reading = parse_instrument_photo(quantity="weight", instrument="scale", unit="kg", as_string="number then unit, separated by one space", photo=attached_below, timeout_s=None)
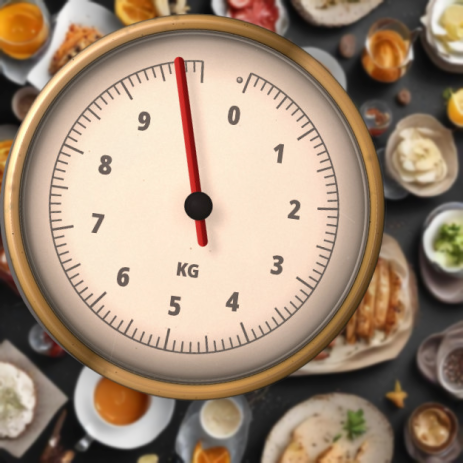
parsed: 9.7 kg
